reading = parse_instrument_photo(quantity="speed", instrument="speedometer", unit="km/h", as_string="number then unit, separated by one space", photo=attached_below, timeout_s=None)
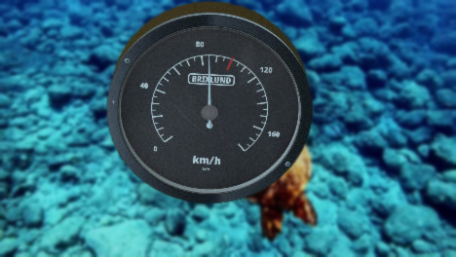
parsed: 85 km/h
